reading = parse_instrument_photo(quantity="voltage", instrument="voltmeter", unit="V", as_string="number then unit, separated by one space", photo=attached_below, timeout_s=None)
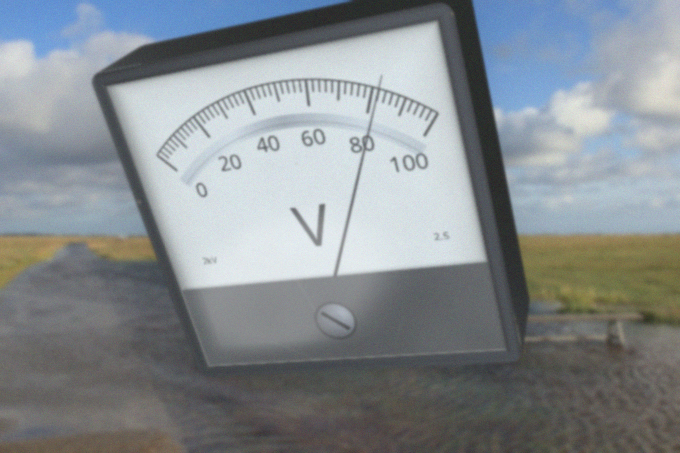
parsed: 82 V
